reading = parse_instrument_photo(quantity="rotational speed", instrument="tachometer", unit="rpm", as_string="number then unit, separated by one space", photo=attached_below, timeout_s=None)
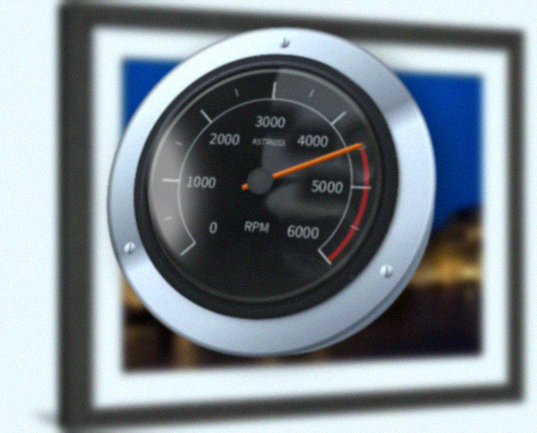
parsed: 4500 rpm
